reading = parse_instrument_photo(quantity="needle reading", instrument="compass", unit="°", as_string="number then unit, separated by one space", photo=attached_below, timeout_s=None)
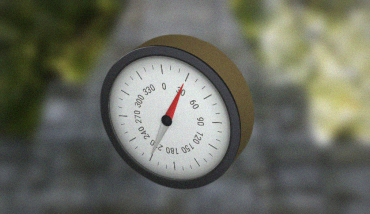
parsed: 30 °
